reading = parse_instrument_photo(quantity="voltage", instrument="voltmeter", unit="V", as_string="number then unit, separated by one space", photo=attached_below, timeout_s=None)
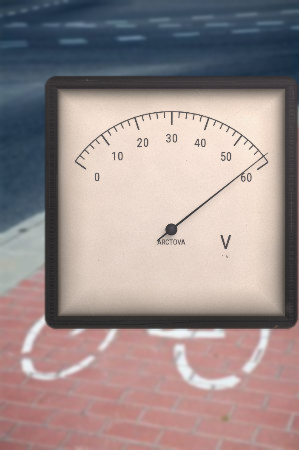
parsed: 58 V
